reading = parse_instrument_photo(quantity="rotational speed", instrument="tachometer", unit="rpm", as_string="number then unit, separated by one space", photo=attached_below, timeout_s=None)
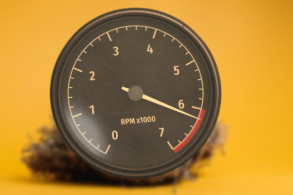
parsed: 6200 rpm
